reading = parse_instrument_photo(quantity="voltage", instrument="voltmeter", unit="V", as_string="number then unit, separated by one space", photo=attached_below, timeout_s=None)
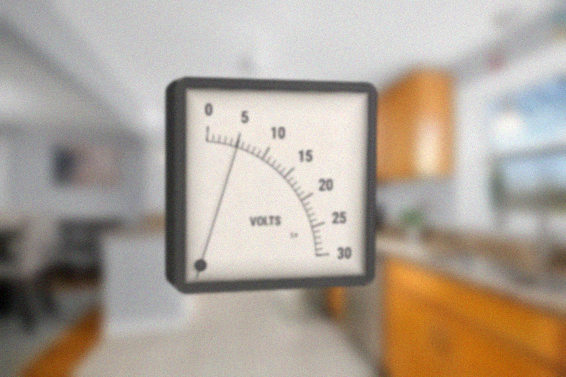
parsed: 5 V
